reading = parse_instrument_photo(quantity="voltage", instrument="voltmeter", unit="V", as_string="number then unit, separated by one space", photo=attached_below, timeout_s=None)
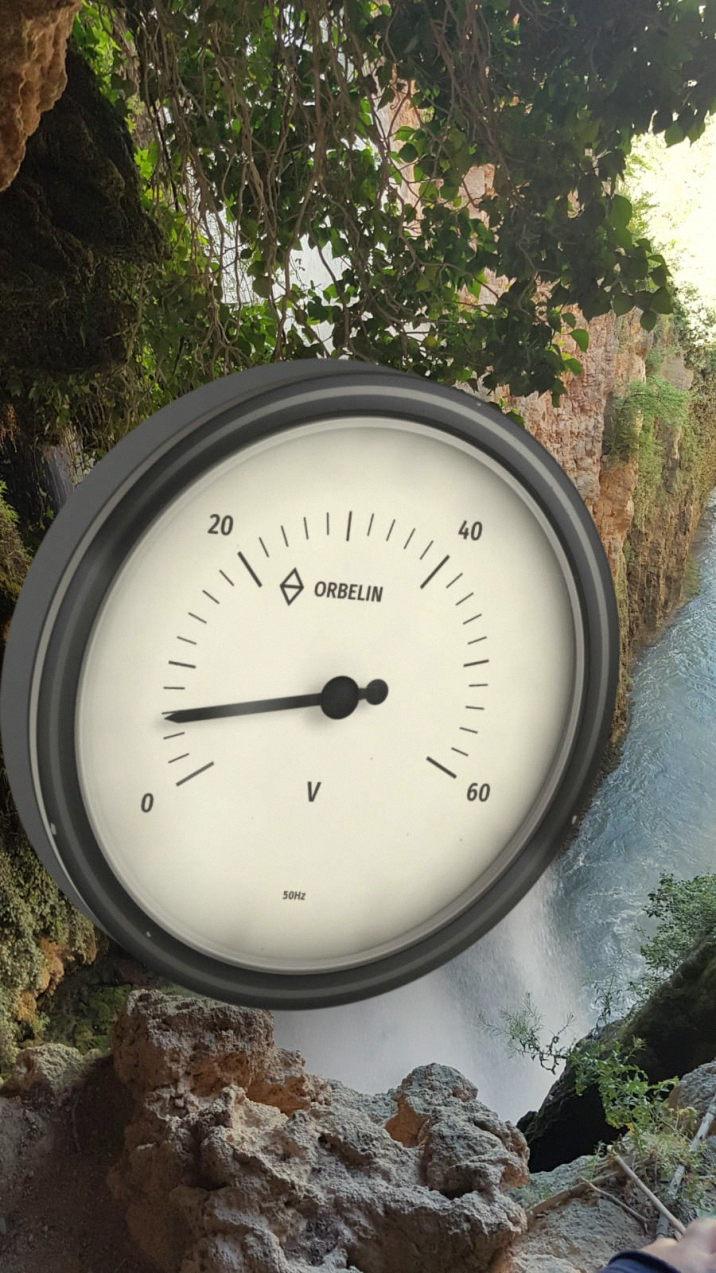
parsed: 6 V
